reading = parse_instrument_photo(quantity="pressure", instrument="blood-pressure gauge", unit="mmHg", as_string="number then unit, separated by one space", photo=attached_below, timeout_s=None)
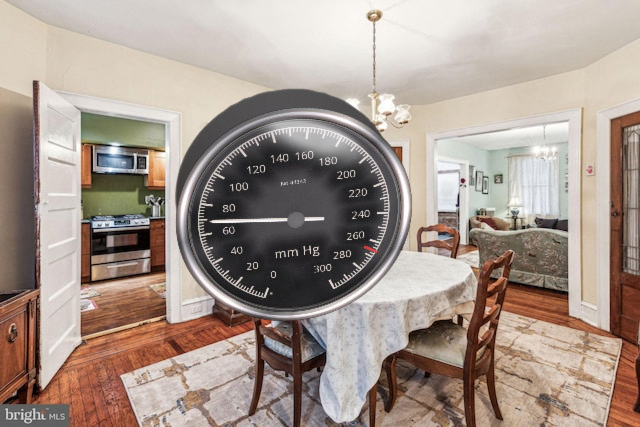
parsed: 70 mmHg
